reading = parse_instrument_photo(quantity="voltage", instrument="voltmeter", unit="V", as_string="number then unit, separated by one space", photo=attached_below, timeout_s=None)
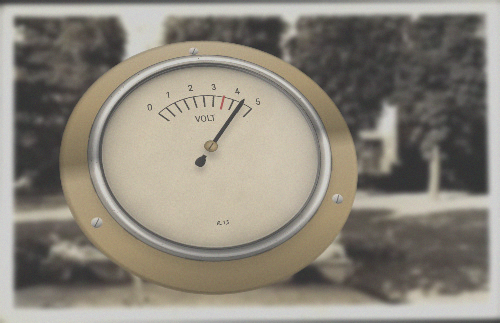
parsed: 4.5 V
